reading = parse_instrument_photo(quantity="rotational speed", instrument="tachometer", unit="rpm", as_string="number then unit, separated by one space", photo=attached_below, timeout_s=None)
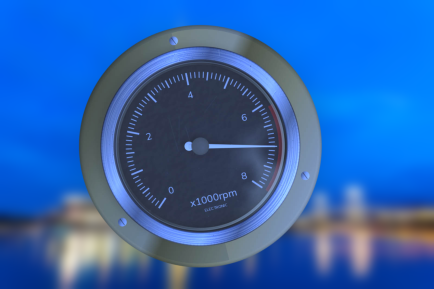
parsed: 7000 rpm
